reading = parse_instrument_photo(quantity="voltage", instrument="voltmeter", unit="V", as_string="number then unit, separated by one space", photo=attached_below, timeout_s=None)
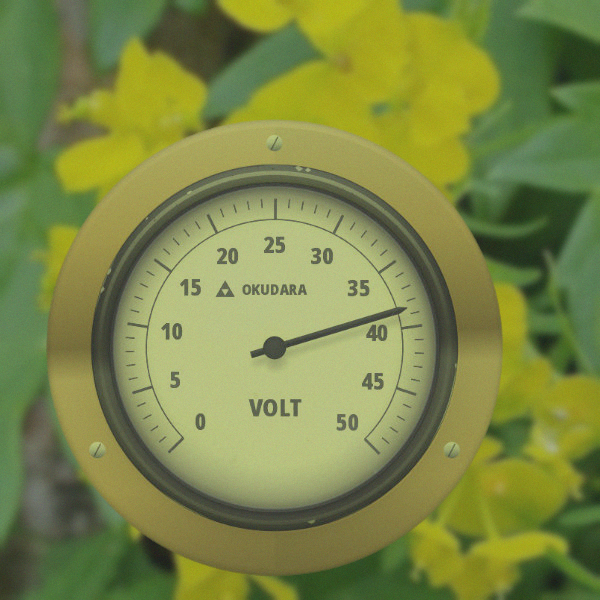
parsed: 38.5 V
